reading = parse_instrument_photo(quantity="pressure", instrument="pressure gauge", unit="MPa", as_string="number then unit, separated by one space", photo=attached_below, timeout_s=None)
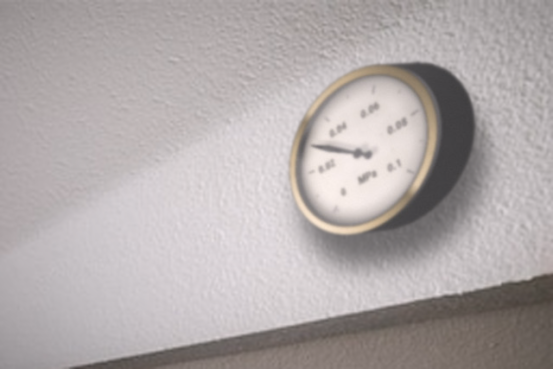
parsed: 0.03 MPa
